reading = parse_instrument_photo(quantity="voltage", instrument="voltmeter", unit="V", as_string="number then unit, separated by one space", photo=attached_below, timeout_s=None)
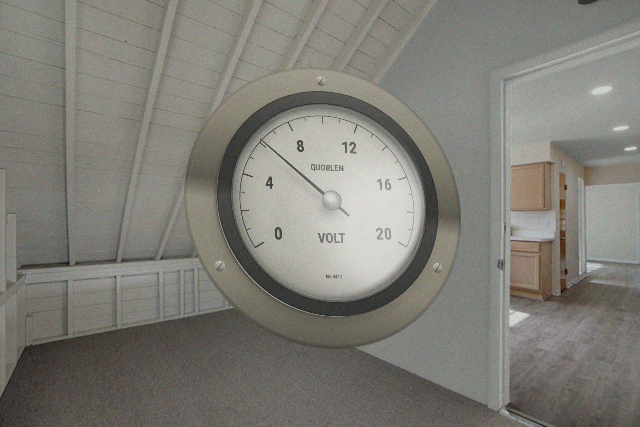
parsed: 6 V
